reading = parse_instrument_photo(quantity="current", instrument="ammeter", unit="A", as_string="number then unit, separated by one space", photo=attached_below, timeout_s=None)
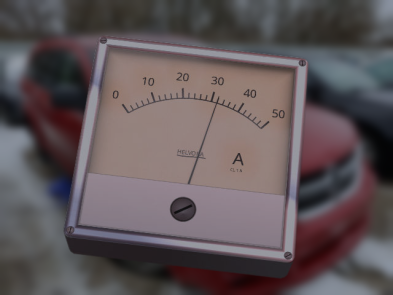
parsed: 32 A
